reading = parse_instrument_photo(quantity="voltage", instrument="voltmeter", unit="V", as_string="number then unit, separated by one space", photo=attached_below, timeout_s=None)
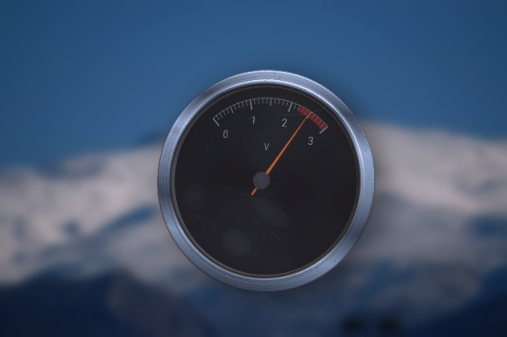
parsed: 2.5 V
